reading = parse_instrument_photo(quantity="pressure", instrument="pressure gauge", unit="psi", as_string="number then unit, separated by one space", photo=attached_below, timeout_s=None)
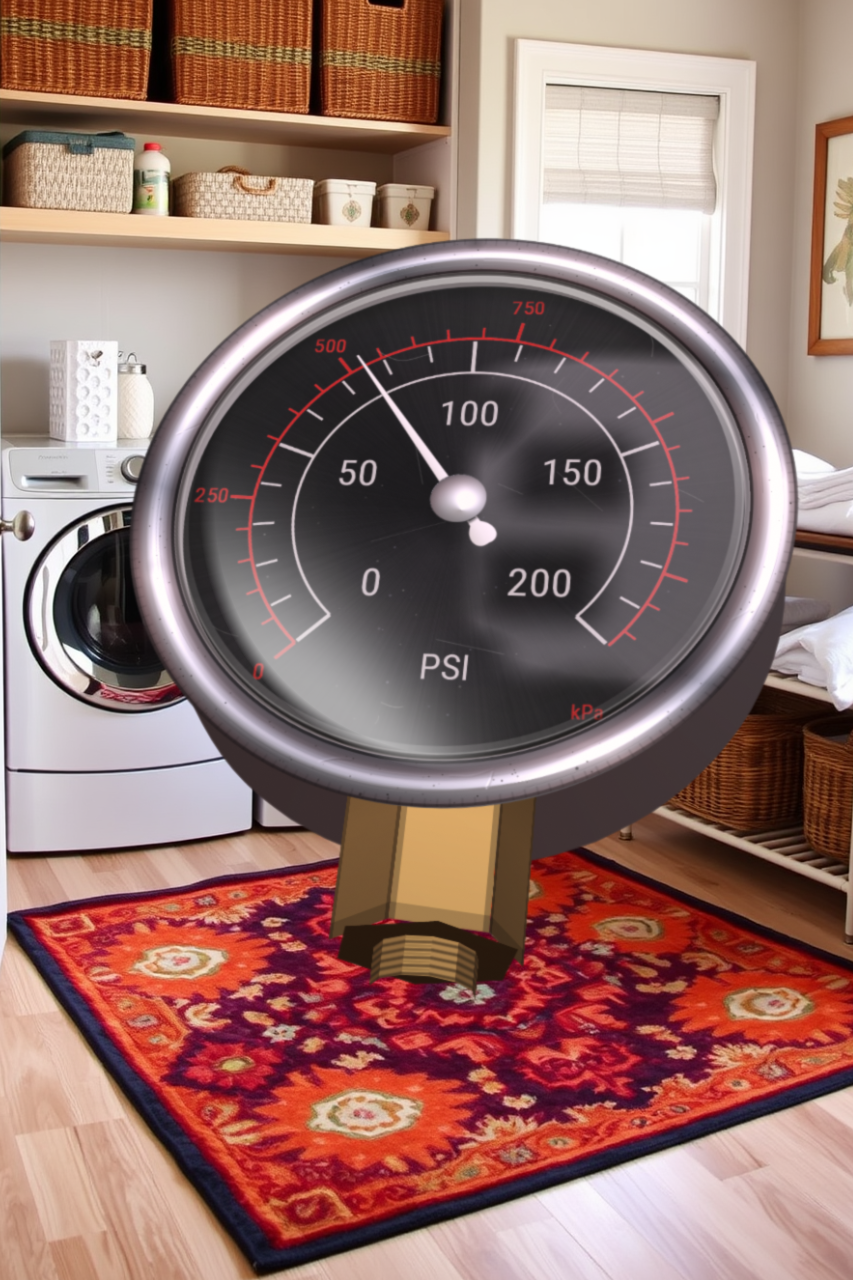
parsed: 75 psi
